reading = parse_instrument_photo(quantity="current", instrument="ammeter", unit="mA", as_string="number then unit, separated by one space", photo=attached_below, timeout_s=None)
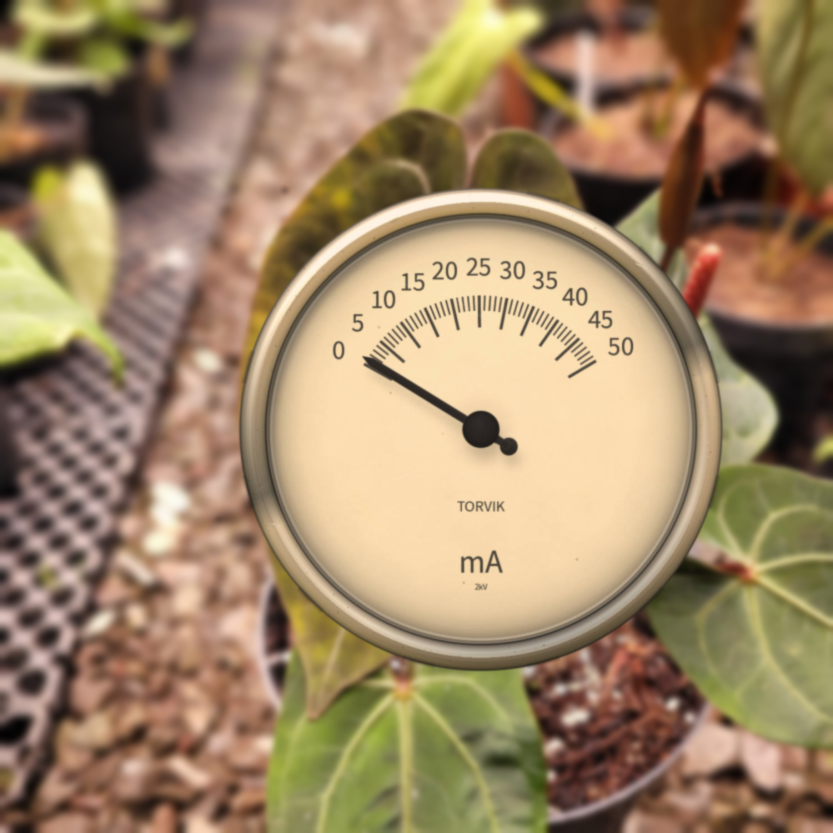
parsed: 1 mA
